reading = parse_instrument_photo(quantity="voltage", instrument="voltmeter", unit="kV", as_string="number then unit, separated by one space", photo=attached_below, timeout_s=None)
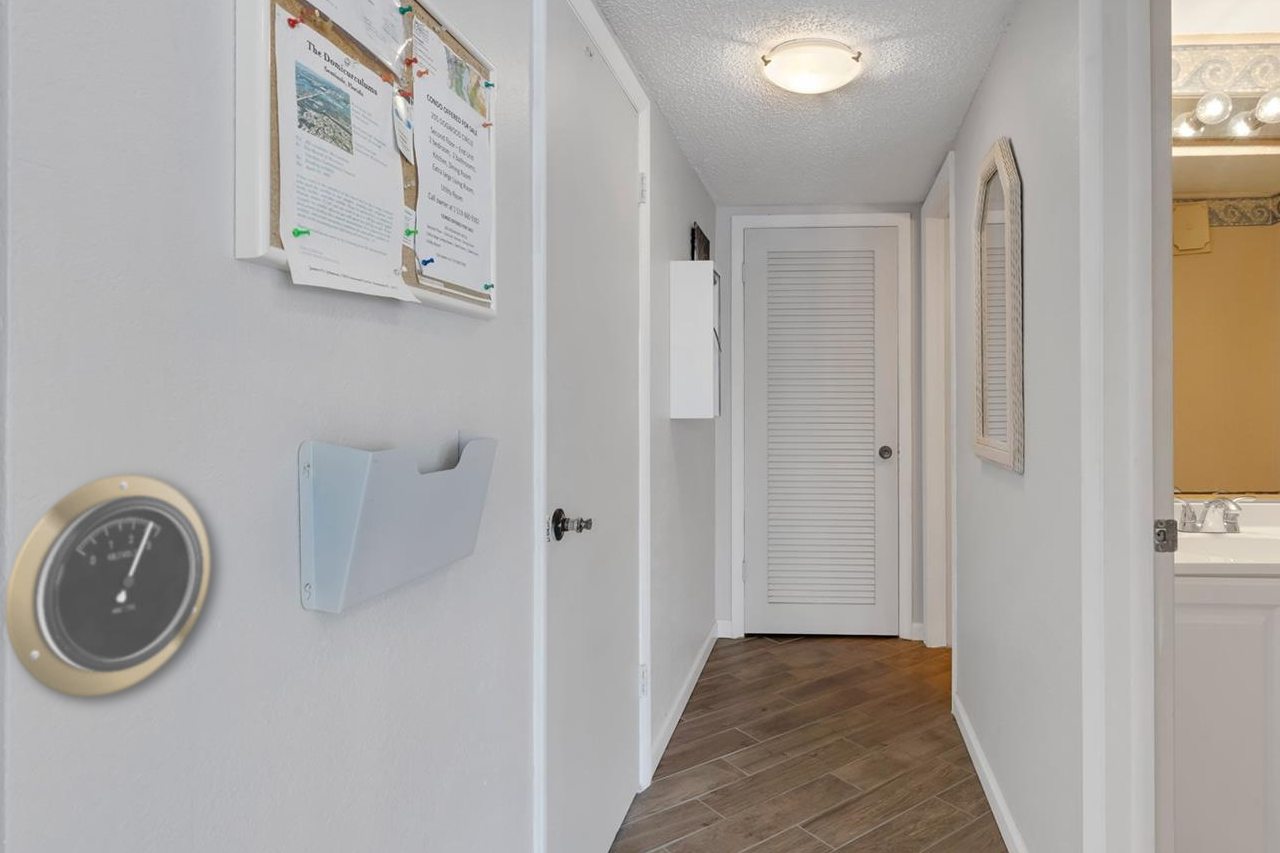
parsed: 2.5 kV
